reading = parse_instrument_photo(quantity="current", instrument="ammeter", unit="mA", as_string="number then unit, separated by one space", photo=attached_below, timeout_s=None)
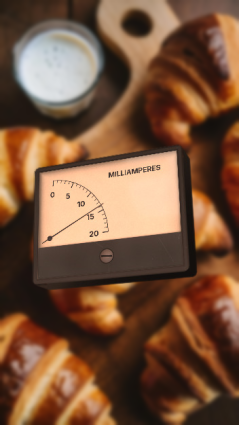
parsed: 14 mA
